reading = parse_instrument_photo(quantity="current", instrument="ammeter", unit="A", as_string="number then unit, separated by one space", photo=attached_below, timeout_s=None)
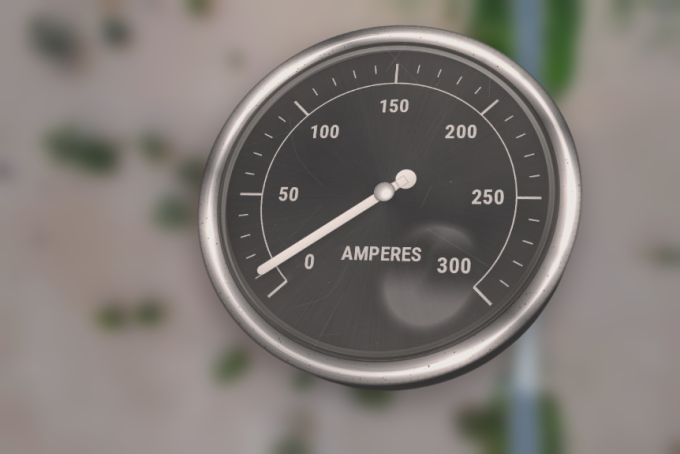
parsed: 10 A
